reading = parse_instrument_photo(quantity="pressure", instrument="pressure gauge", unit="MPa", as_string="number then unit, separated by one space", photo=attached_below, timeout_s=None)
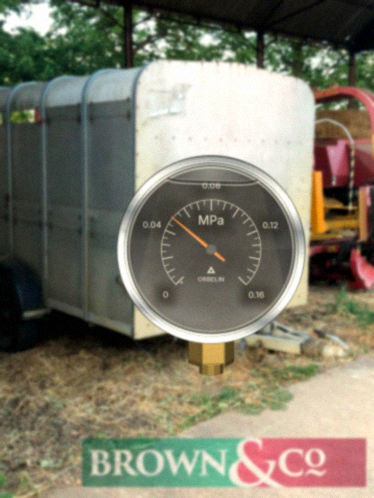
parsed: 0.05 MPa
